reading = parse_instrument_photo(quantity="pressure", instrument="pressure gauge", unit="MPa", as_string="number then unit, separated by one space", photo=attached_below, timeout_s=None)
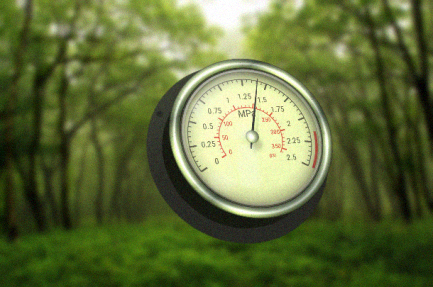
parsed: 1.4 MPa
